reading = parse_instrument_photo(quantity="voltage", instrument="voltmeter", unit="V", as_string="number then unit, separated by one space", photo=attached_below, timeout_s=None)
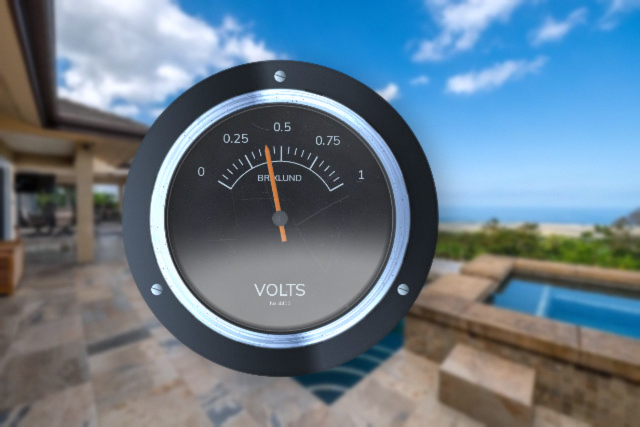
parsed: 0.4 V
